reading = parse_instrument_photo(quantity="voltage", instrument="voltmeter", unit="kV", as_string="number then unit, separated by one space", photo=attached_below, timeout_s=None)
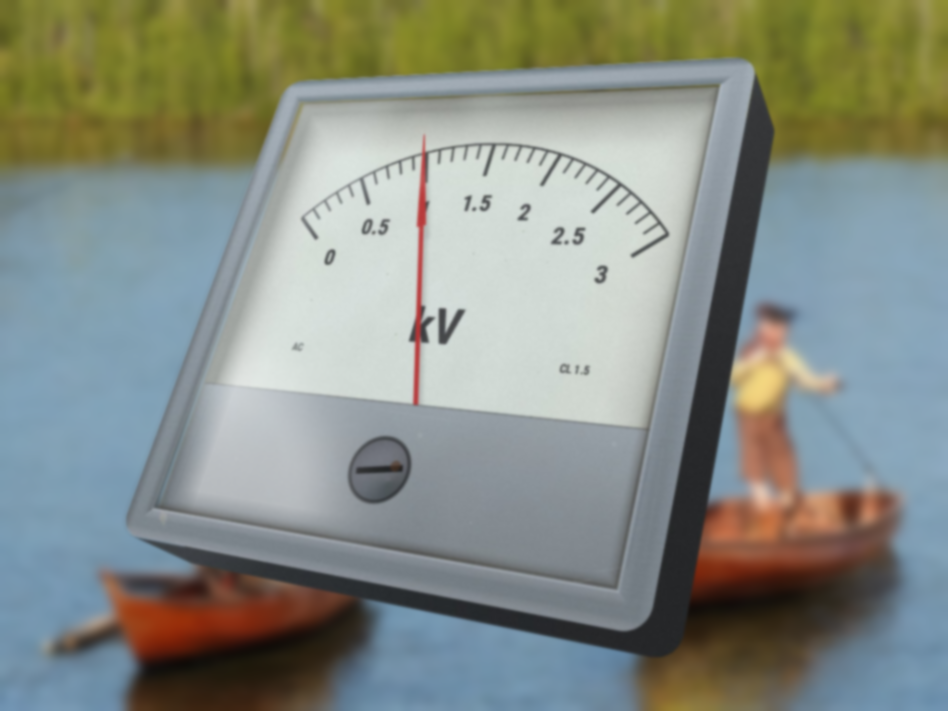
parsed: 1 kV
